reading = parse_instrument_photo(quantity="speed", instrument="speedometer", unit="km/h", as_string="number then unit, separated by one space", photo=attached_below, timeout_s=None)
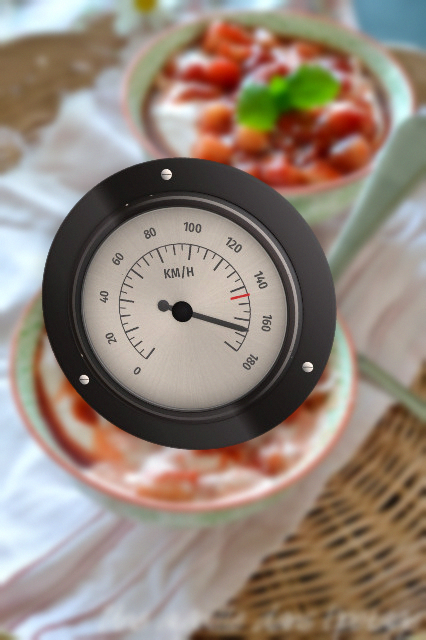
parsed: 165 km/h
